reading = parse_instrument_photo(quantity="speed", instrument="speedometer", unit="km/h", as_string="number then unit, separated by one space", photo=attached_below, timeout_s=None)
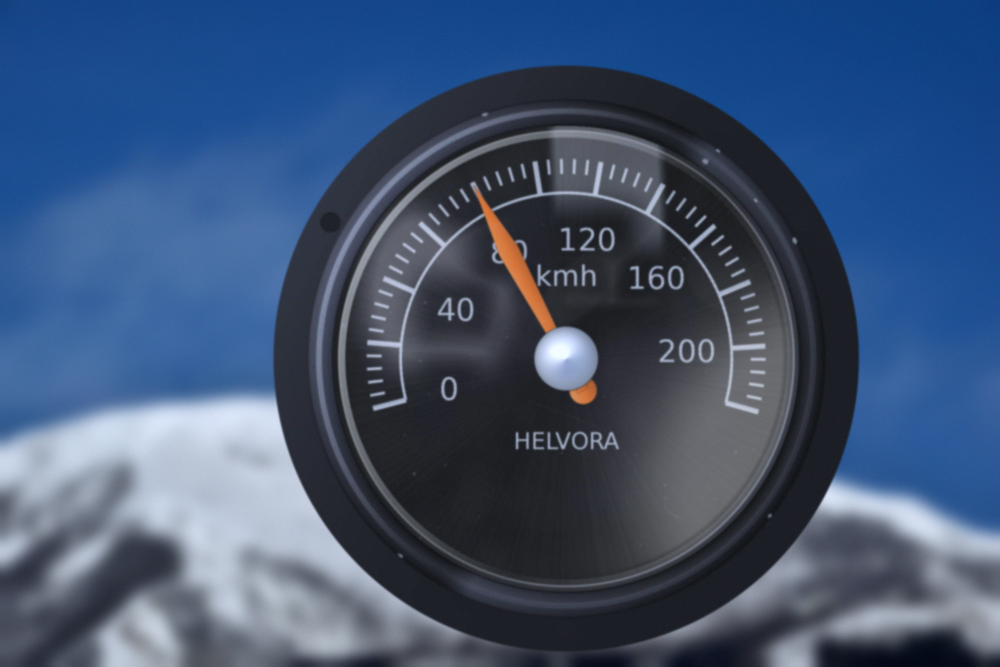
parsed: 80 km/h
